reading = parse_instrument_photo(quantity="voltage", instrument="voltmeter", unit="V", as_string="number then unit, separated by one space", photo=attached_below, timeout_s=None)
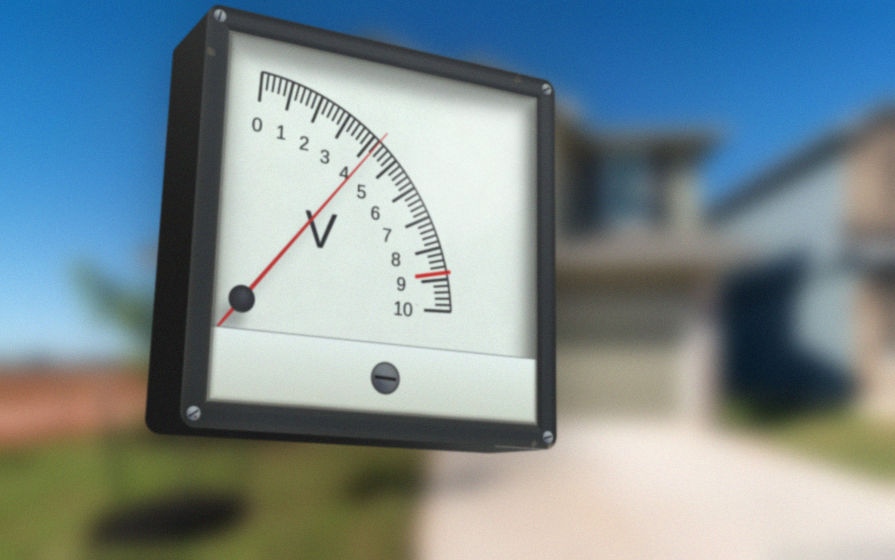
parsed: 4.2 V
